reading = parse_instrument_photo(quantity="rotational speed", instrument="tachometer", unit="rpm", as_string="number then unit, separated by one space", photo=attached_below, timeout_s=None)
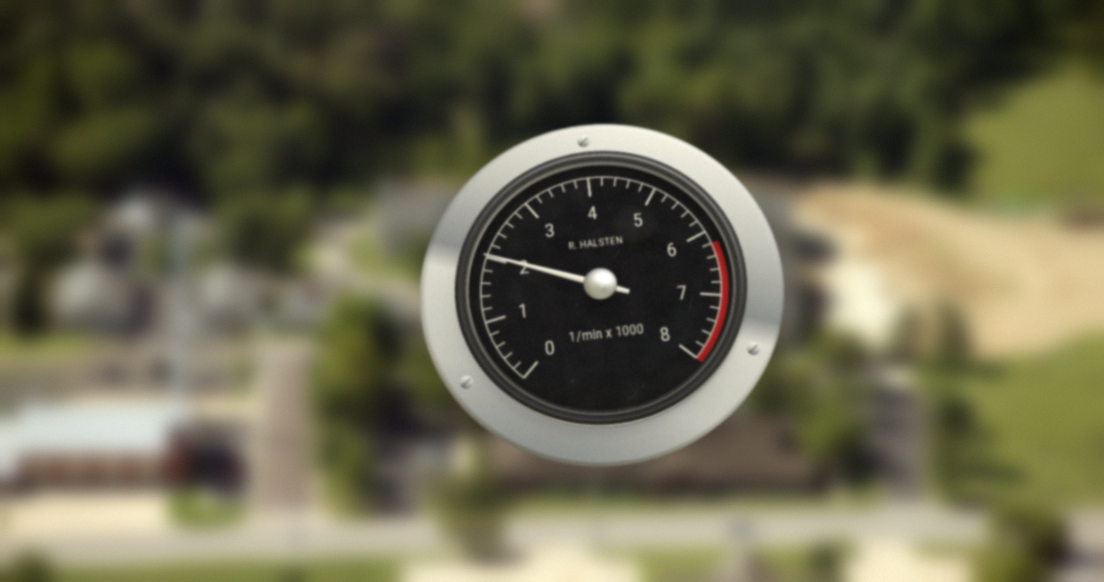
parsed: 2000 rpm
